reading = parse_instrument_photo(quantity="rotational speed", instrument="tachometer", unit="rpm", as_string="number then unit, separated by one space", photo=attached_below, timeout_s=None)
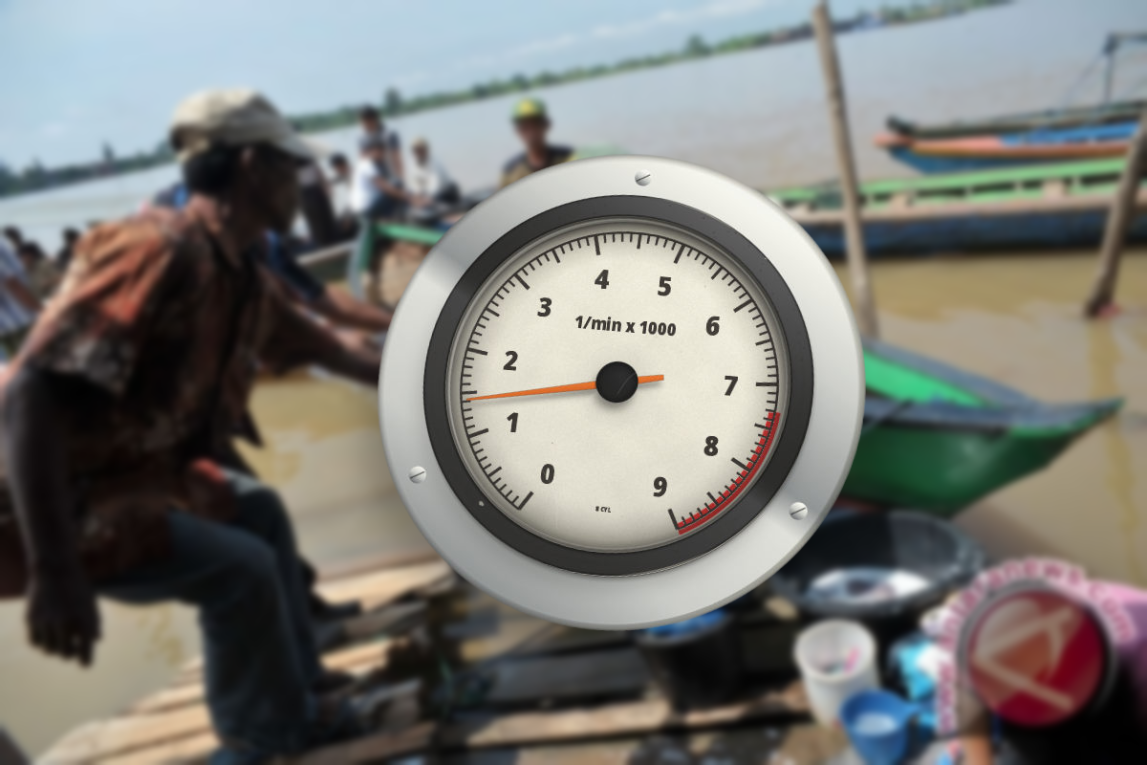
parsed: 1400 rpm
